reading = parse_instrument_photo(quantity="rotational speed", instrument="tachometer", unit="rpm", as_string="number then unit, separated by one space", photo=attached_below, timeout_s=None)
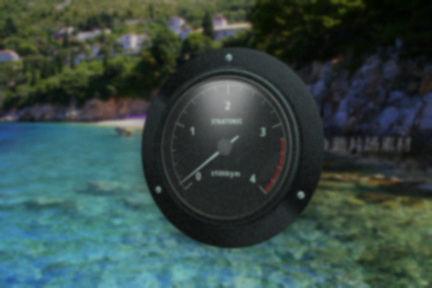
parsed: 100 rpm
